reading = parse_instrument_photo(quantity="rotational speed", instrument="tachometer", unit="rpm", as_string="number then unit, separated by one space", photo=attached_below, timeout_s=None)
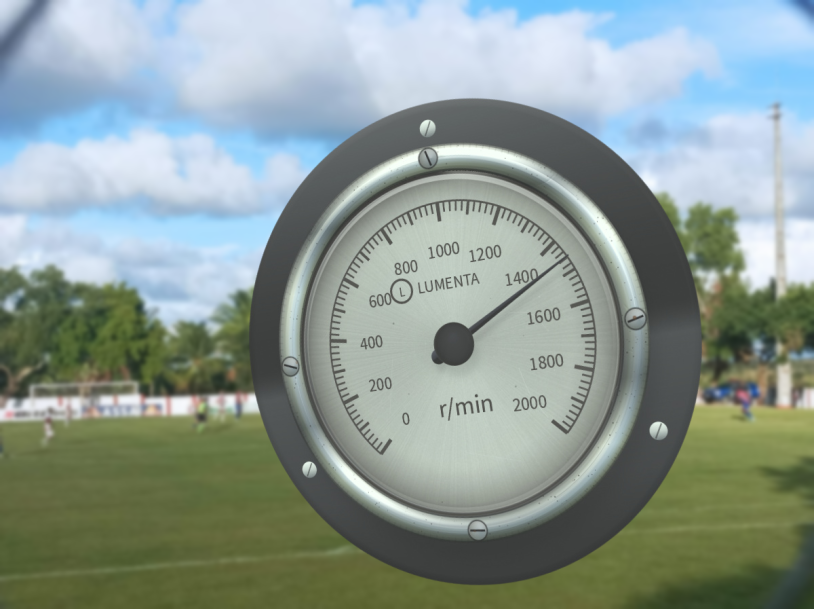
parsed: 1460 rpm
